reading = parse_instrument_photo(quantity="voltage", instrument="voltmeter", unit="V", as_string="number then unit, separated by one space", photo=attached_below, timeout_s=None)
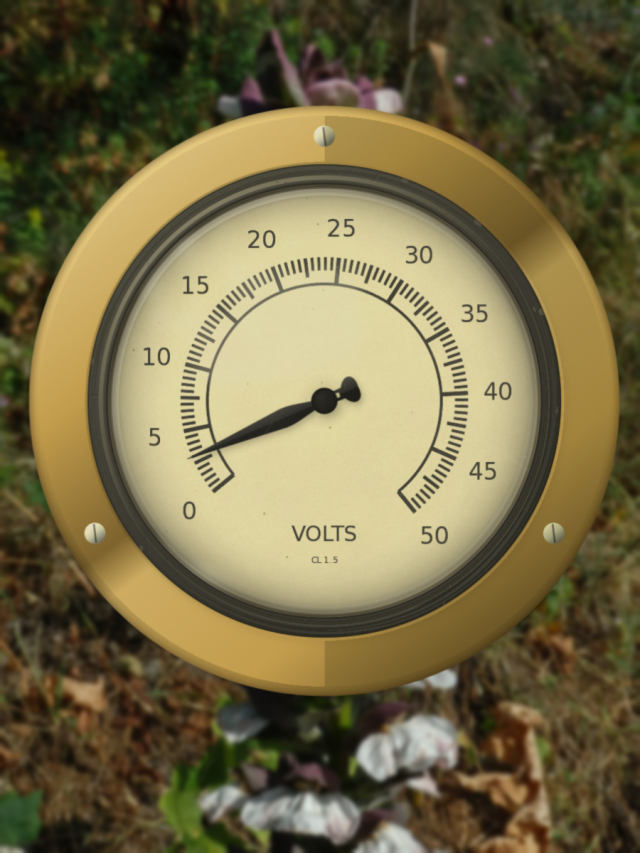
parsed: 3 V
